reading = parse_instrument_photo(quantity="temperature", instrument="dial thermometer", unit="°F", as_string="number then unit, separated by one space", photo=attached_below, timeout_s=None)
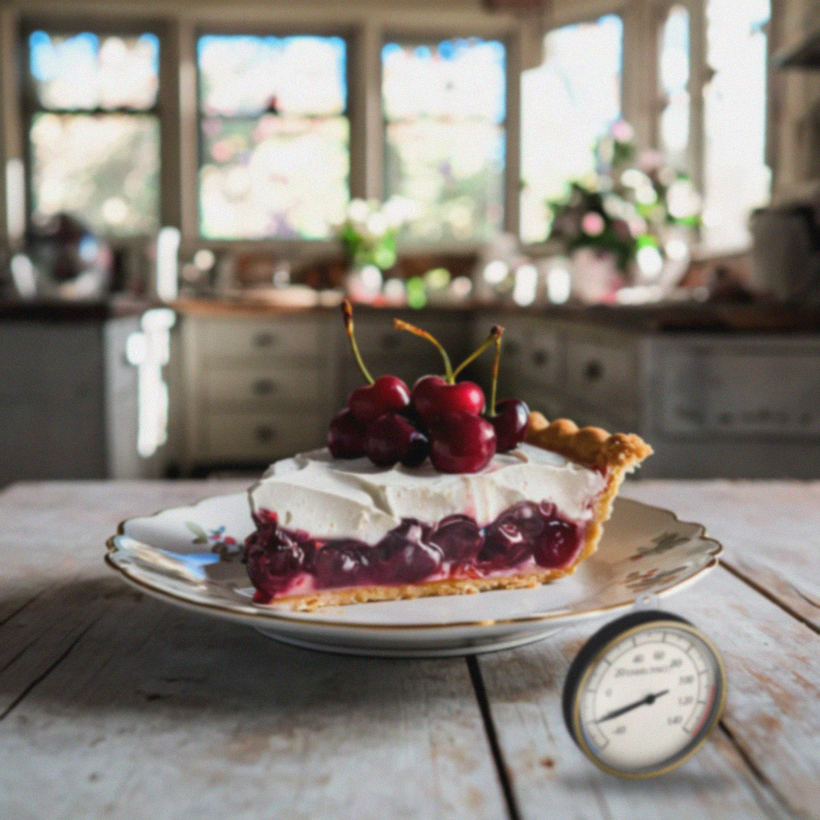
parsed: -20 °F
